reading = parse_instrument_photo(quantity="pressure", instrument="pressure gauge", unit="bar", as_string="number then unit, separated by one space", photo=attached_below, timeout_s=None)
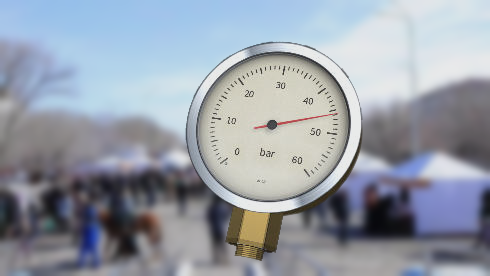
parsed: 46 bar
